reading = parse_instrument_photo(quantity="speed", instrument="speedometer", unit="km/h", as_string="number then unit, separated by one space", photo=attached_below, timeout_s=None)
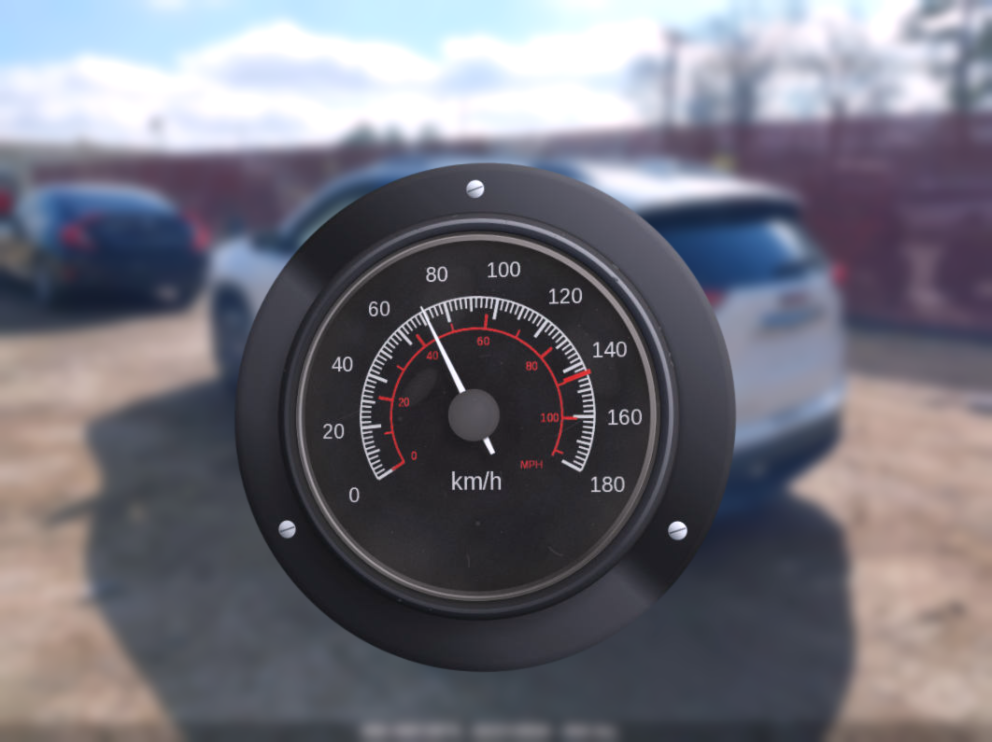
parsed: 72 km/h
